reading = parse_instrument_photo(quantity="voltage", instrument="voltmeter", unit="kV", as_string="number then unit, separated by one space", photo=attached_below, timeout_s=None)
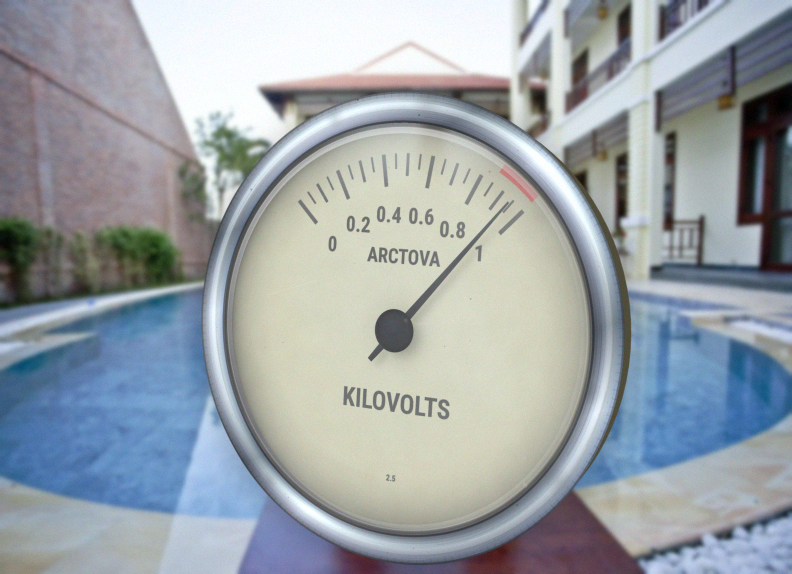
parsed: 0.95 kV
